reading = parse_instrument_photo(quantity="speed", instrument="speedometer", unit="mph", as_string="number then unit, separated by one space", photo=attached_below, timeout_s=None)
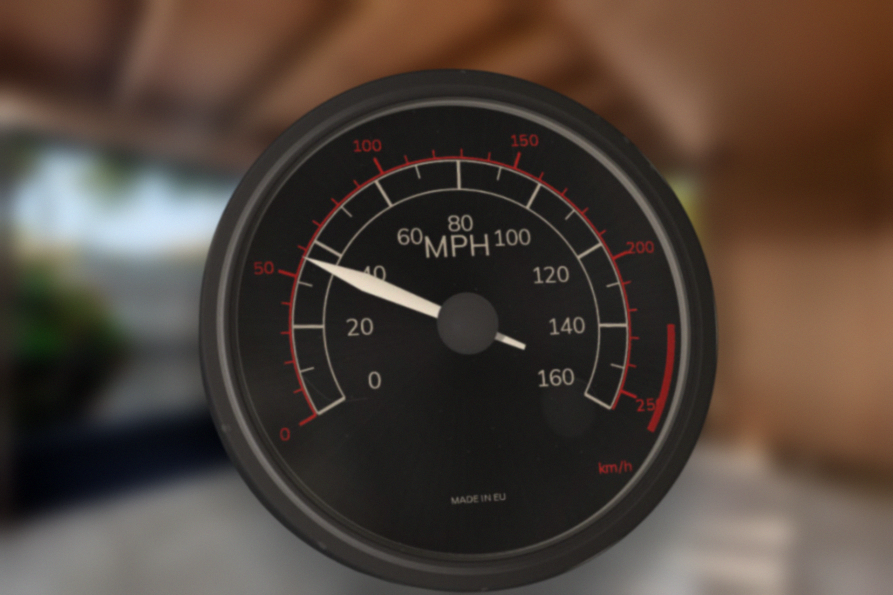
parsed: 35 mph
